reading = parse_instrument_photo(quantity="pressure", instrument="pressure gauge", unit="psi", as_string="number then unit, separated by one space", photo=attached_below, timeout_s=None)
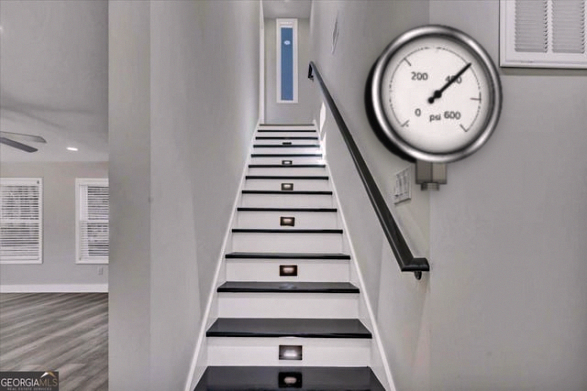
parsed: 400 psi
